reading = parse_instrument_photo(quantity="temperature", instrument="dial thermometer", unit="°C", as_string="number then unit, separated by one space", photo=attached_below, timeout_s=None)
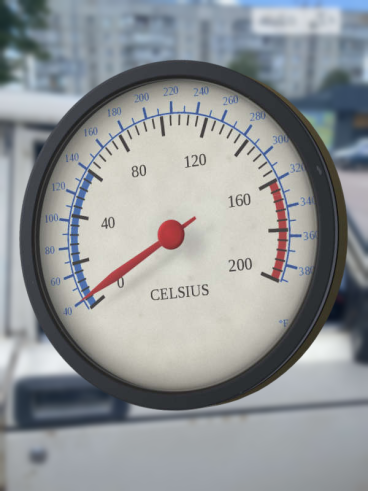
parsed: 4 °C
